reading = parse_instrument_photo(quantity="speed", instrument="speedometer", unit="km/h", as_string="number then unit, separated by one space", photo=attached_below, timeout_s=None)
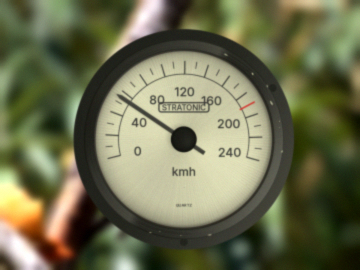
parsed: 55 km/h
